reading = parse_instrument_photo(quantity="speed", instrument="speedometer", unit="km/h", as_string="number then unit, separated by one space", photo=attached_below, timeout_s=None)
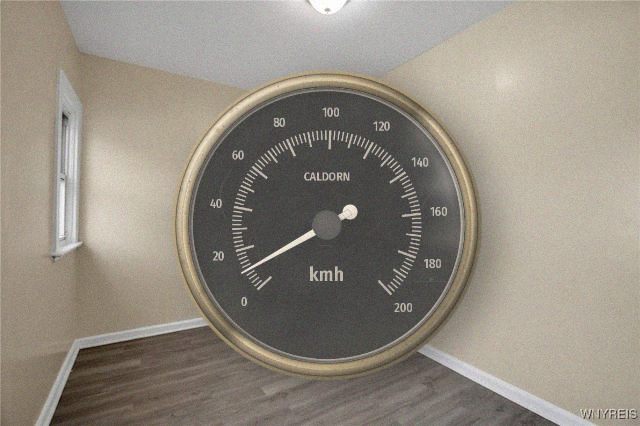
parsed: 10 km/h
